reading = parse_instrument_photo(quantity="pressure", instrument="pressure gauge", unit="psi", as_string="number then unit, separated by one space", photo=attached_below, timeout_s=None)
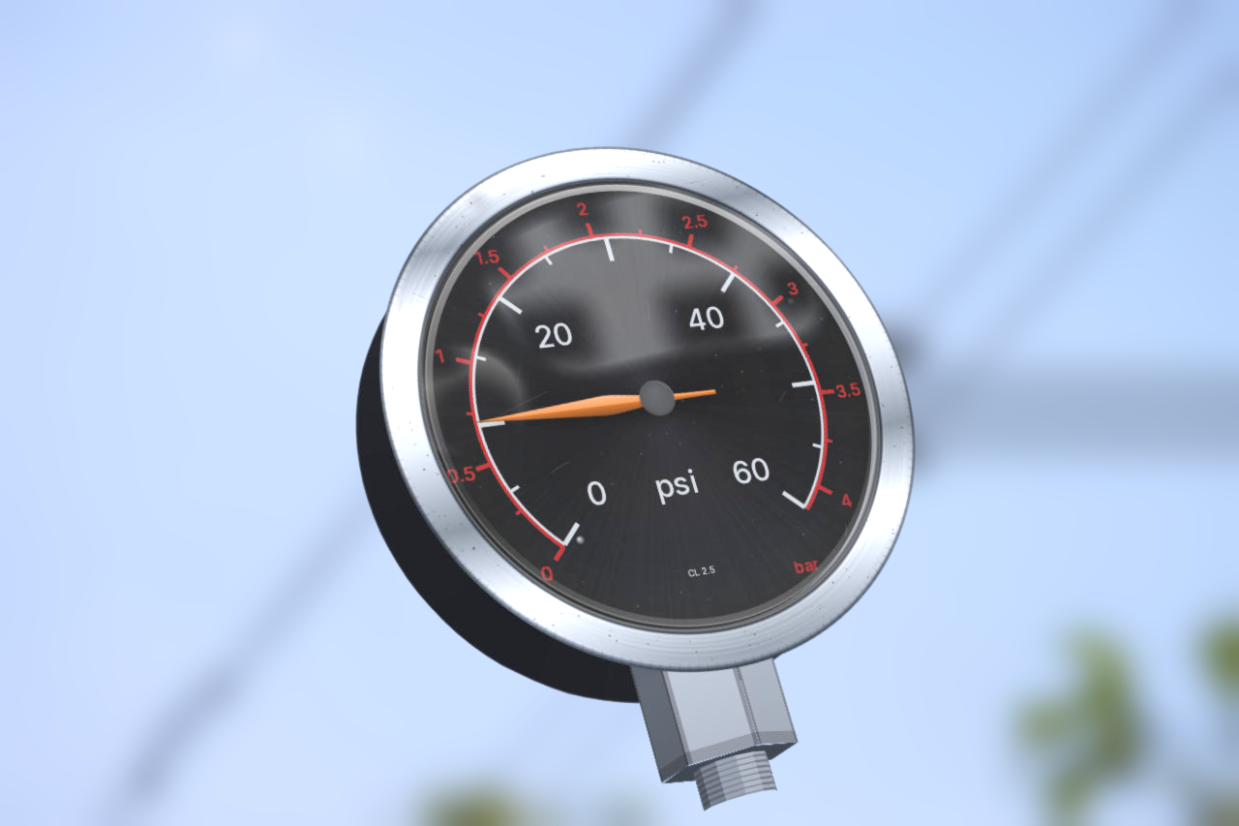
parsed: 10 psi
